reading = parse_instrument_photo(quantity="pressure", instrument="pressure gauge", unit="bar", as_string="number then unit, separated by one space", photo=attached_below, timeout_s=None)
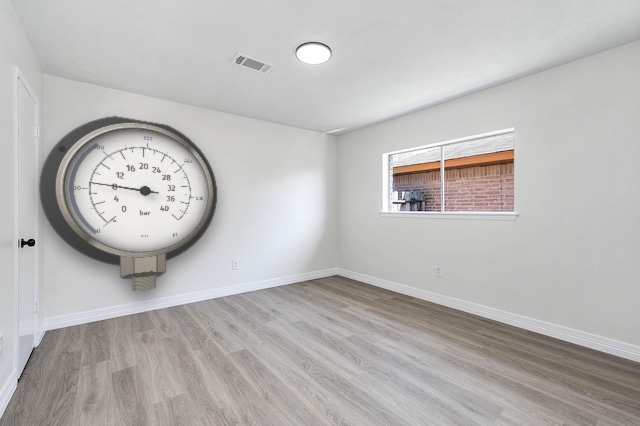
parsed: 8 bar
